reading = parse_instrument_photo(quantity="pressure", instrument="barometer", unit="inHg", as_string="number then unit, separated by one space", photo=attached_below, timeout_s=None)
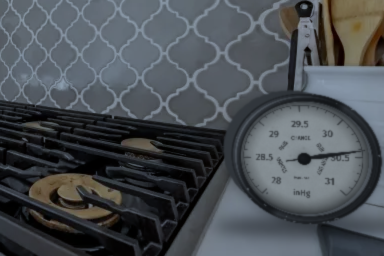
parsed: 30.4 inHg
